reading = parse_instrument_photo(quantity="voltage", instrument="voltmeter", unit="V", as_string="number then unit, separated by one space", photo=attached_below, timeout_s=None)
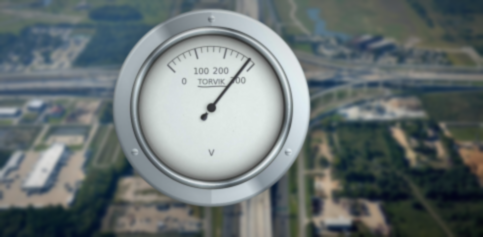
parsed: 280 V
